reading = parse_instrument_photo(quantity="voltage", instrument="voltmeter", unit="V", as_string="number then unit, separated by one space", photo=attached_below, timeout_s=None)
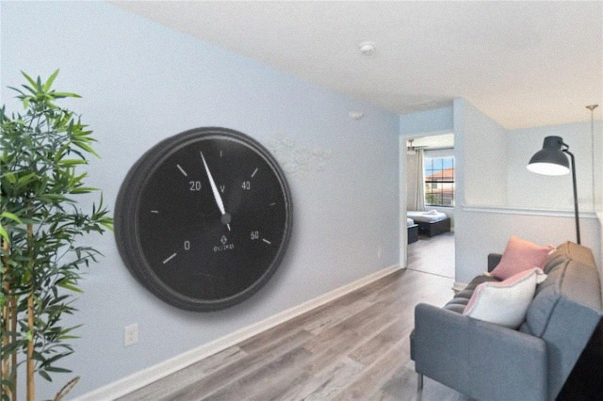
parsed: 25 V
